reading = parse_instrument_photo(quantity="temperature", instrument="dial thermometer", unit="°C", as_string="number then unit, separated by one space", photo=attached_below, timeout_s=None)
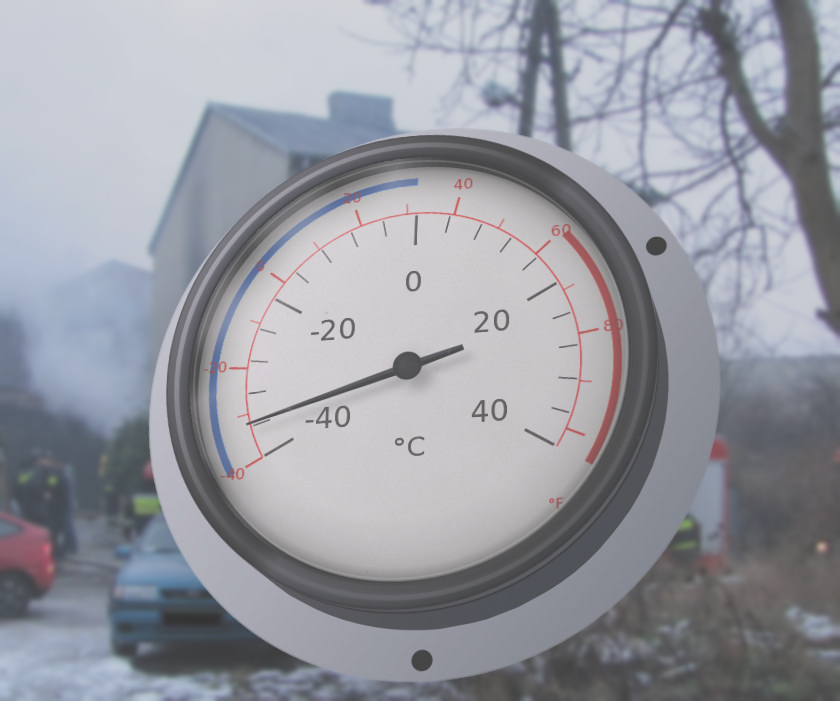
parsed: -36 °C
